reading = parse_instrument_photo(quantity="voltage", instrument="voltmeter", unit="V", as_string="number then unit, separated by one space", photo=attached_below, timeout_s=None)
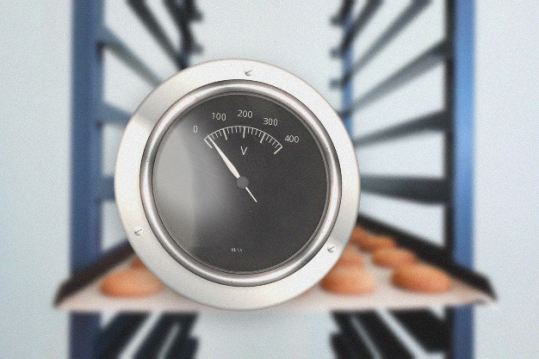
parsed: 20 V
